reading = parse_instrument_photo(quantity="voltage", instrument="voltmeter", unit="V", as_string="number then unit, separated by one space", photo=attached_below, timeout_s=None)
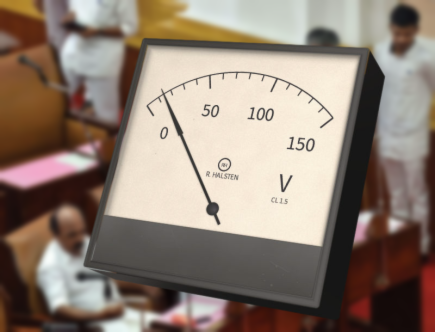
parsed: 15 V
